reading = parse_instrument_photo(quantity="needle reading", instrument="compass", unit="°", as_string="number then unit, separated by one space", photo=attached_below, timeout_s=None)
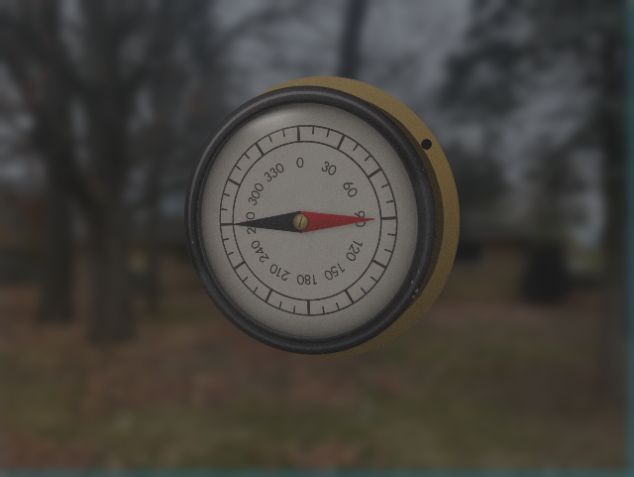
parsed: 90 °
